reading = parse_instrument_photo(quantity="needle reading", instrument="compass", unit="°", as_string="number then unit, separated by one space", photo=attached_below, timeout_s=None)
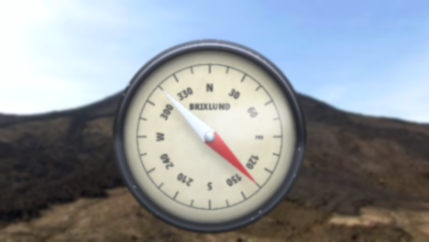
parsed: 135 °
